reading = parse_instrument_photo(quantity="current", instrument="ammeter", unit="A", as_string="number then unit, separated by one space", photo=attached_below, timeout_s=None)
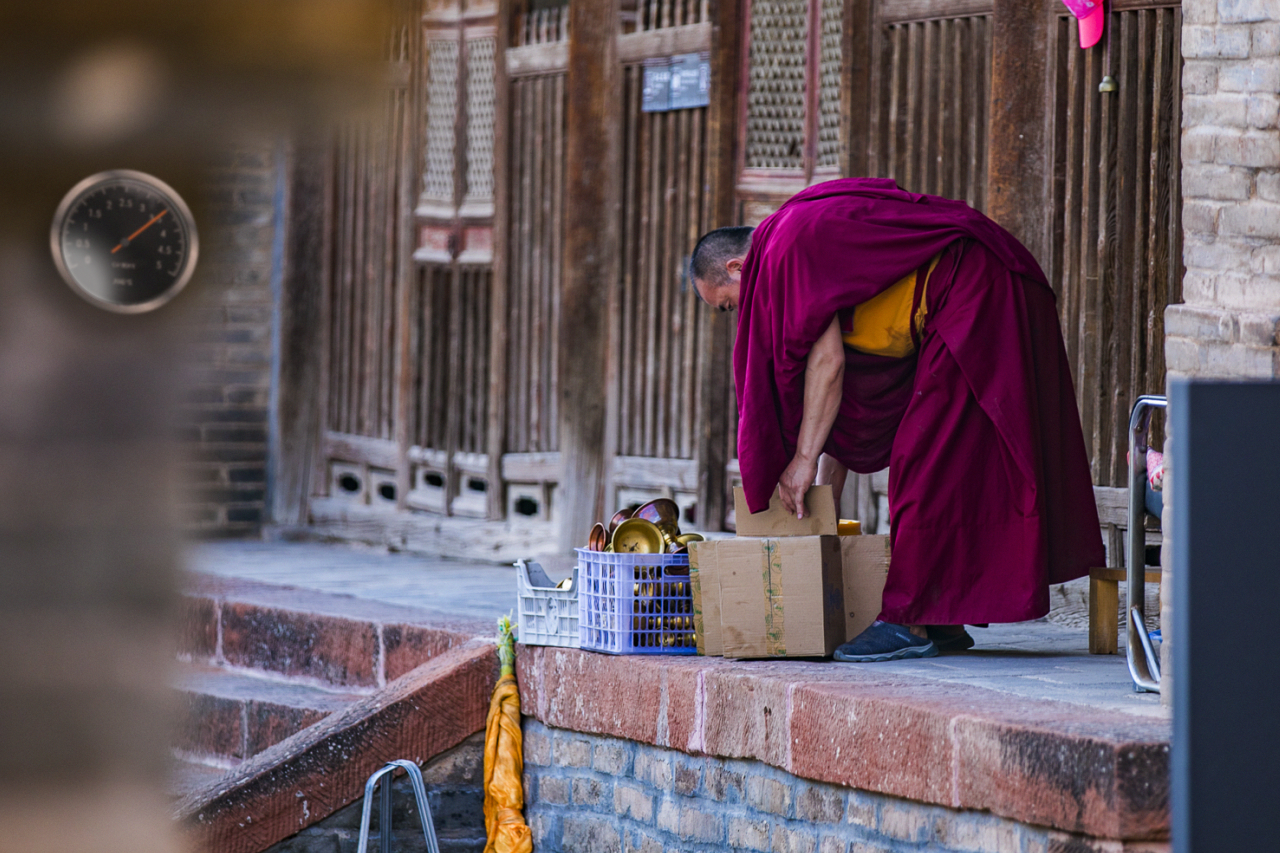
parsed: 3.5 A
